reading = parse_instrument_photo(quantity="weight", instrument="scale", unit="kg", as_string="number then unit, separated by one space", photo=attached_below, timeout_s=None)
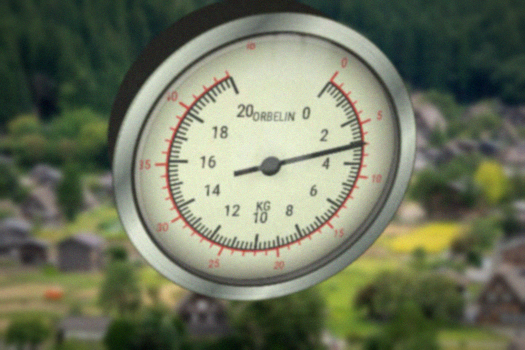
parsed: 3 kg
